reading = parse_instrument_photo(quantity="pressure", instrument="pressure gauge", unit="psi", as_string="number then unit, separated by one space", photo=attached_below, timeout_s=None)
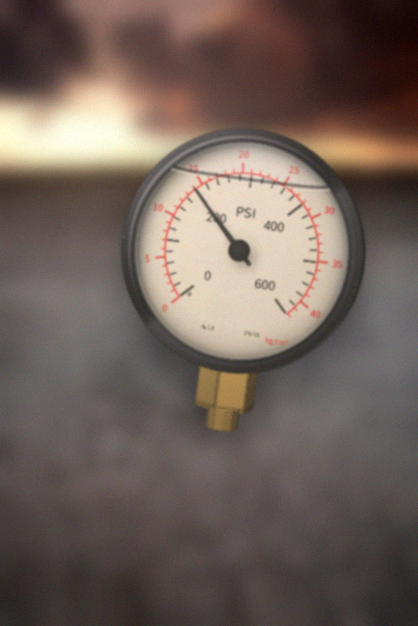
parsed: 200 psi
